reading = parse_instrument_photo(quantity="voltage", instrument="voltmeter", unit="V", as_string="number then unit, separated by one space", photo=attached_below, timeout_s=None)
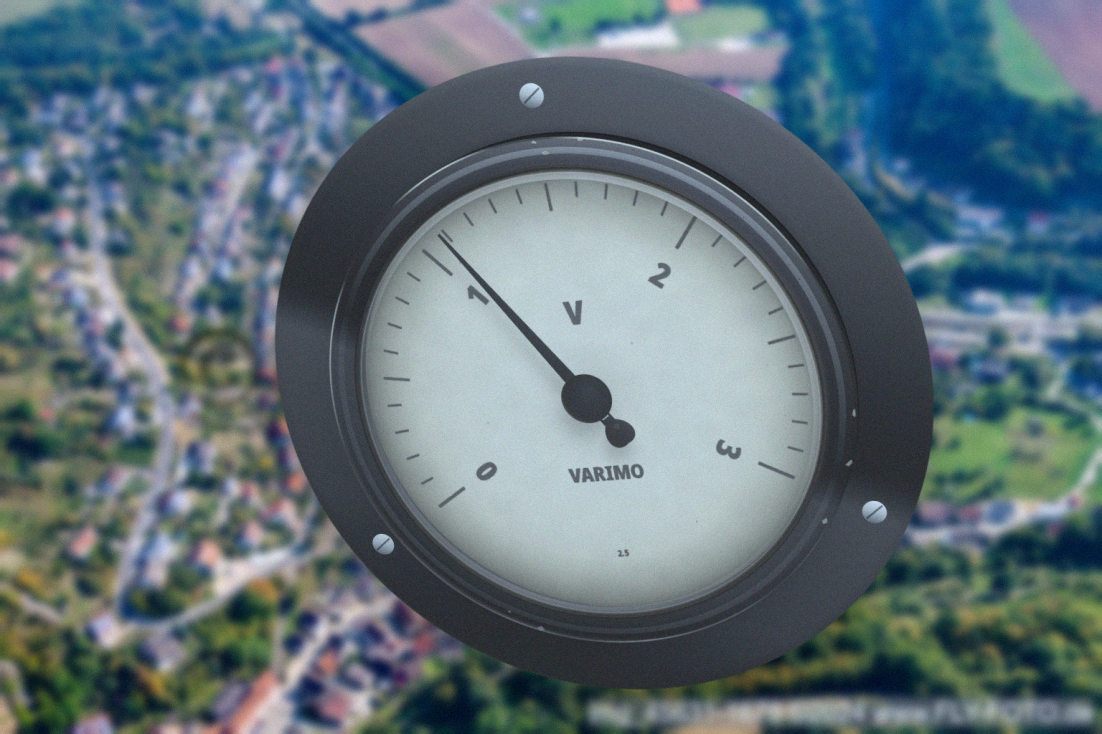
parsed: 1.1 V
